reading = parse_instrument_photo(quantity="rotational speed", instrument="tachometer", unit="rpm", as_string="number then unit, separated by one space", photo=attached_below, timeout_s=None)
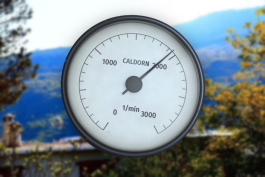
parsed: 1950 rpm
